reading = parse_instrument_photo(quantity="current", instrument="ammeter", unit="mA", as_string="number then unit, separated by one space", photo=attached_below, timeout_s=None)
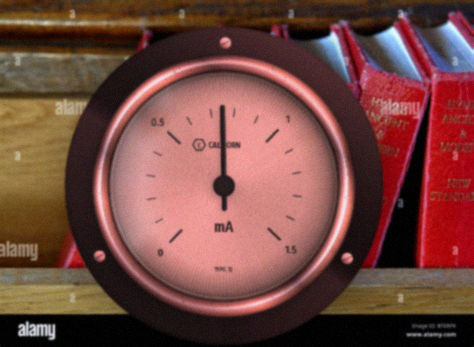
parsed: 0.75 mA
